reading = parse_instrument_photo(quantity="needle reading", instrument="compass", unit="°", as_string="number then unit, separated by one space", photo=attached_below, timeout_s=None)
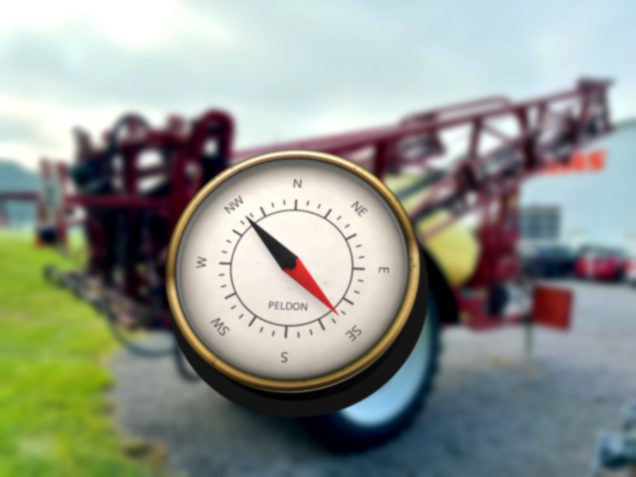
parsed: 135 °
